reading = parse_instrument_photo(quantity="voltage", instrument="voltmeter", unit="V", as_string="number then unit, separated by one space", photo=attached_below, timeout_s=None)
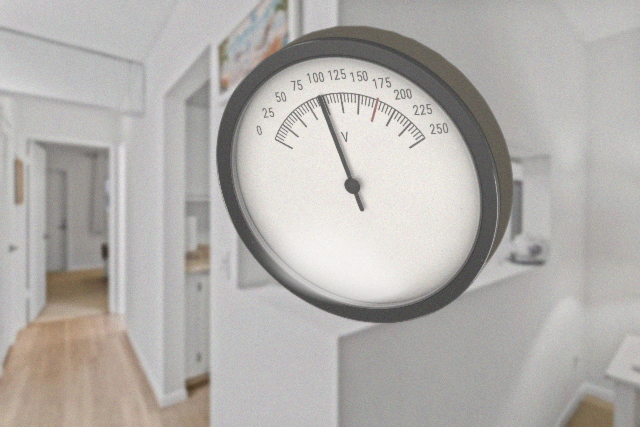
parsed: 100 V
